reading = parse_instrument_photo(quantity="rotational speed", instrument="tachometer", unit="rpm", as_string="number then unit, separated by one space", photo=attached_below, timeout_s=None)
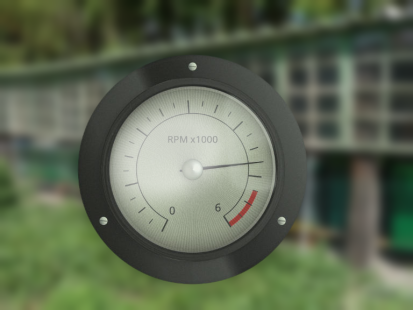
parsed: 4750 rpm
